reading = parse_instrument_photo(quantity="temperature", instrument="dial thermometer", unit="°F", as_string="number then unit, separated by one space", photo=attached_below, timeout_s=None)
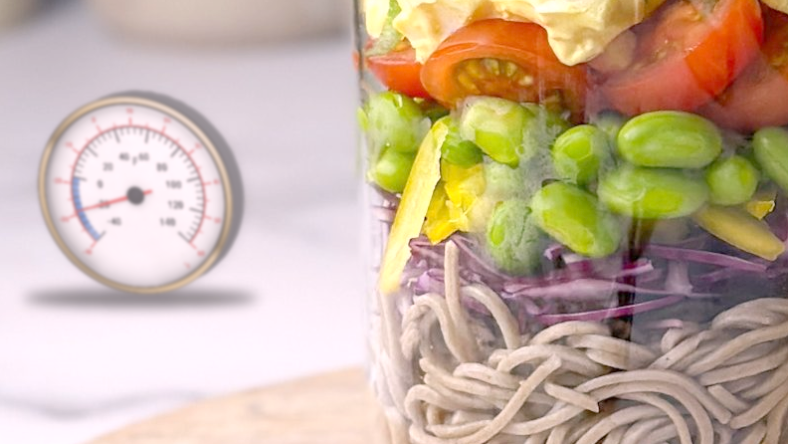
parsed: -20 °F
